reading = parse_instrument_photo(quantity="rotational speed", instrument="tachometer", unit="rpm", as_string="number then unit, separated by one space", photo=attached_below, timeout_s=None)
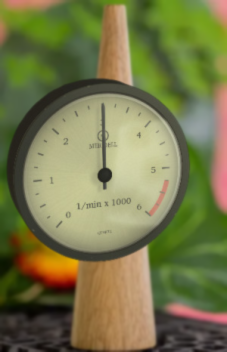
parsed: 3000 rpm
